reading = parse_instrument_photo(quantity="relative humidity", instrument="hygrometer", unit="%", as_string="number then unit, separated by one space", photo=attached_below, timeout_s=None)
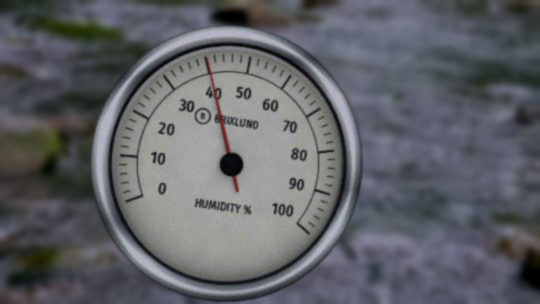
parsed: 40 %
